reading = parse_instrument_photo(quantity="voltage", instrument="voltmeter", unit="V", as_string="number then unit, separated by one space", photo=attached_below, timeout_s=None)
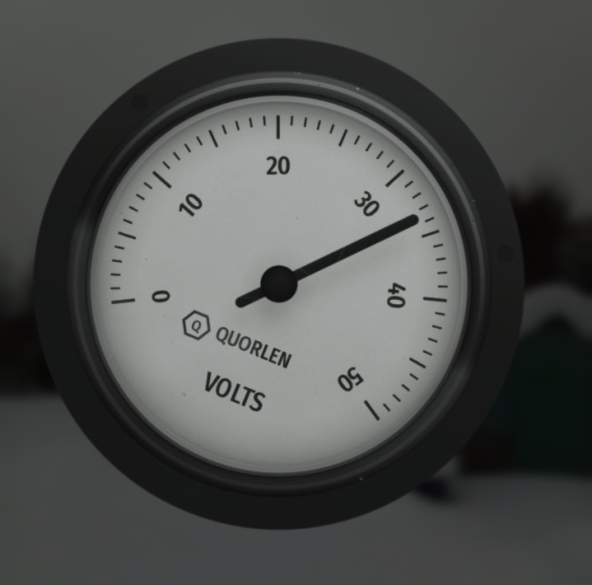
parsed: 33.5 V
